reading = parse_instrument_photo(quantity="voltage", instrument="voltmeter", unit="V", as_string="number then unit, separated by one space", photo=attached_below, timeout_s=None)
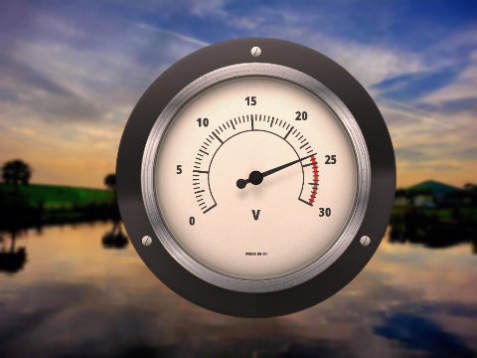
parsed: 24 V
